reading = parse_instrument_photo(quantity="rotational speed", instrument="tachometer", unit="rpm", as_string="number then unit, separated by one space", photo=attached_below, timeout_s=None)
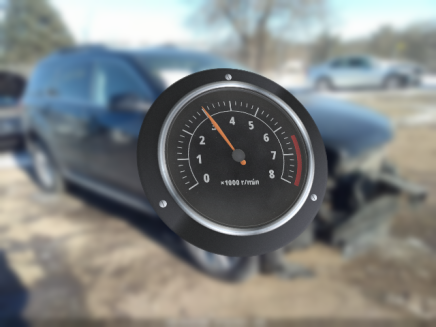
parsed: 3000 rpm
